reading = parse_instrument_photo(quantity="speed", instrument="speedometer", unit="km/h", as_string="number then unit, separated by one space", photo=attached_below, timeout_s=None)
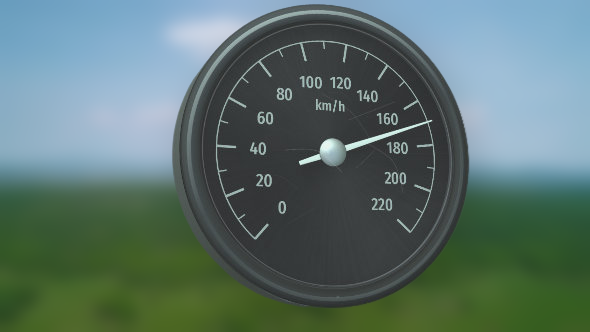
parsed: 170 km/h
